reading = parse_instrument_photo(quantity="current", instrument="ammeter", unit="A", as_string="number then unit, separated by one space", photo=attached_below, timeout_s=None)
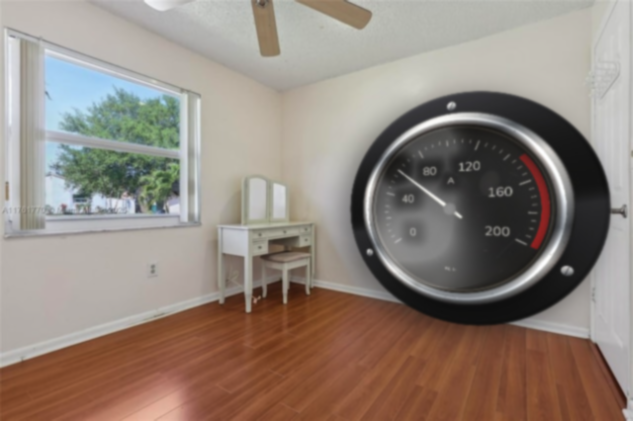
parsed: 60 A
